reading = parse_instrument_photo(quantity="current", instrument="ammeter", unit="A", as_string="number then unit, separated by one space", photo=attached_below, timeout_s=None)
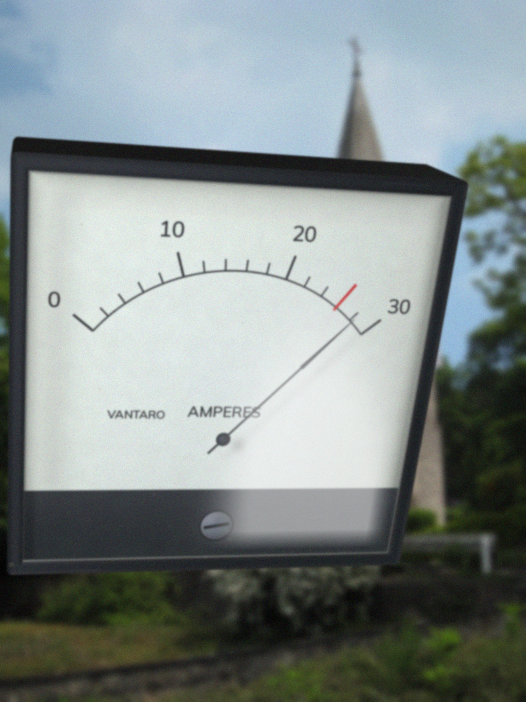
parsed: 28 A
